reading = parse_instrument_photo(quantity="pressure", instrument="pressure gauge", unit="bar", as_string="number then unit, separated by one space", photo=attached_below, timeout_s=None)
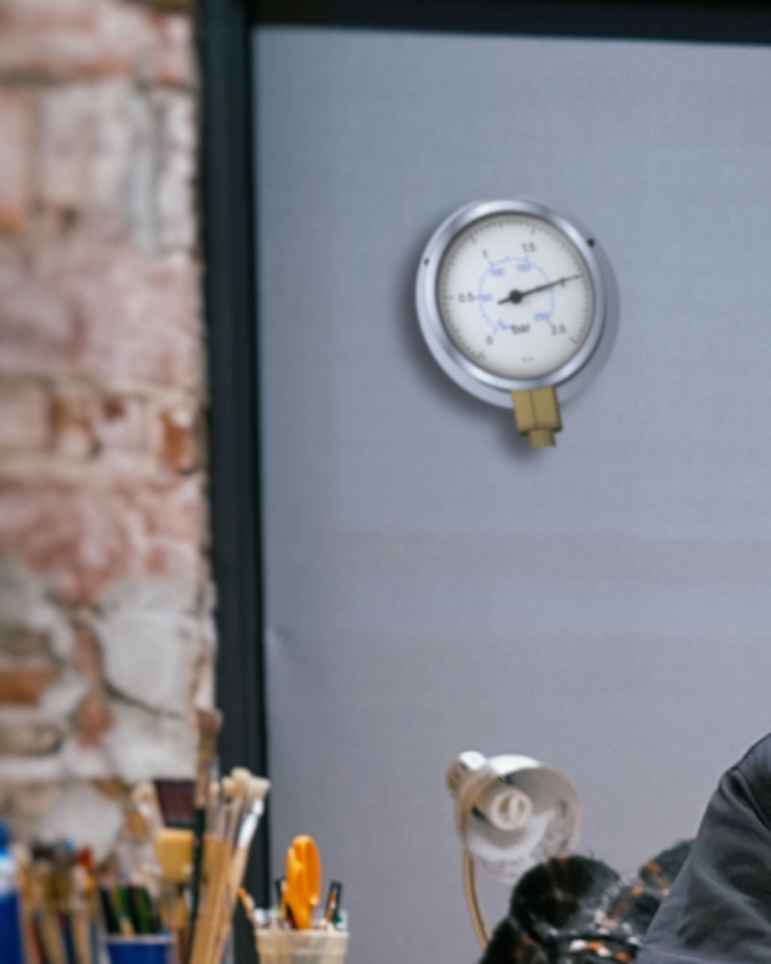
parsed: 2 bar
